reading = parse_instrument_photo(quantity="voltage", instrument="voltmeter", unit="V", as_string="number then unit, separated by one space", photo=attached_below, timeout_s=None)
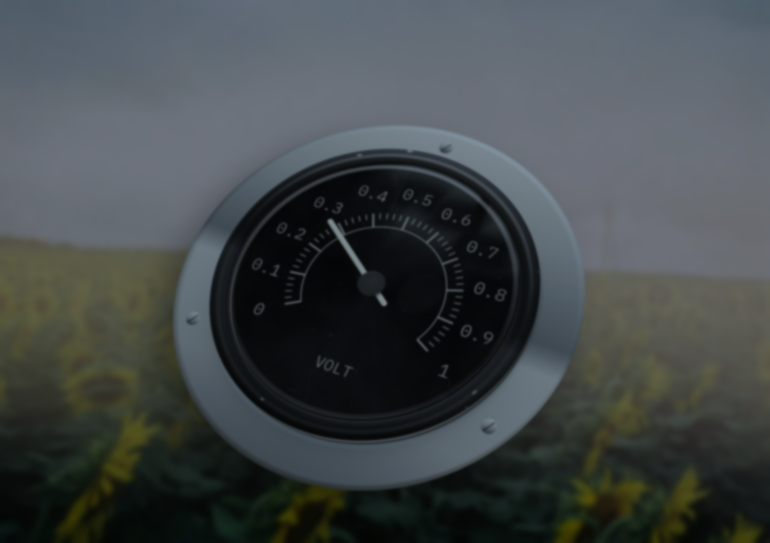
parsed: 0.28 V
